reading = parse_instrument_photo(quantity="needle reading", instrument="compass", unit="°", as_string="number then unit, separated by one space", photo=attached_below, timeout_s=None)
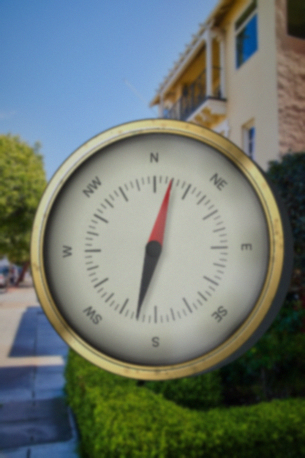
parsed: 15 °
